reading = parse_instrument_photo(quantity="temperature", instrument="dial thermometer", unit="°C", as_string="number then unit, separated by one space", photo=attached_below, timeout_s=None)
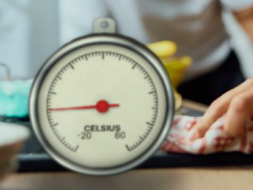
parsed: -5 °C
